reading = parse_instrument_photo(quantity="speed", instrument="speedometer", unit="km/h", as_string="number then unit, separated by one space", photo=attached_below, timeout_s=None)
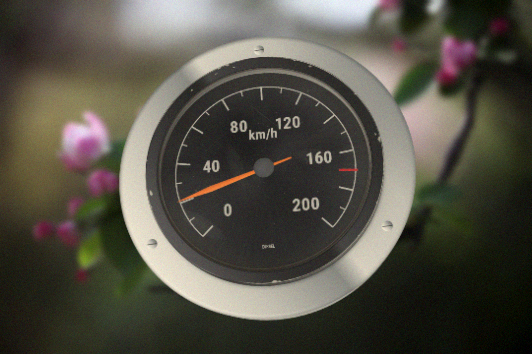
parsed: 20 km/h
